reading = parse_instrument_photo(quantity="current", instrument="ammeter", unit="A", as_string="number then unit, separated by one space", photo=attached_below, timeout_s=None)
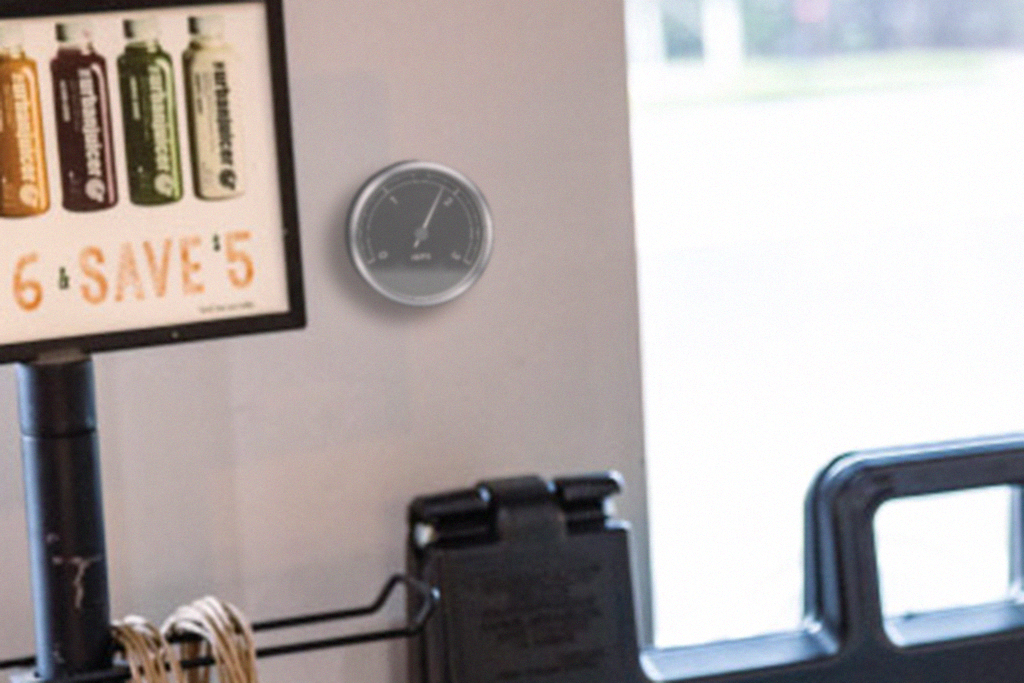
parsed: 1.8 A
